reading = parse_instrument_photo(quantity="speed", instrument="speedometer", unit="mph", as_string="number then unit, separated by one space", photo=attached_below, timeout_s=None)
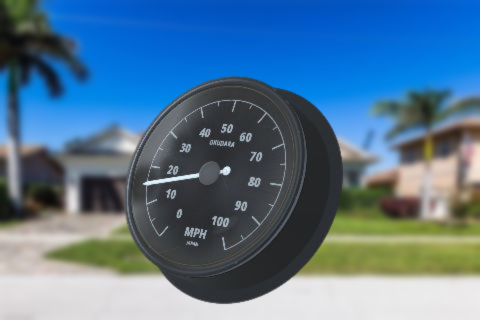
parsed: 15 mph
